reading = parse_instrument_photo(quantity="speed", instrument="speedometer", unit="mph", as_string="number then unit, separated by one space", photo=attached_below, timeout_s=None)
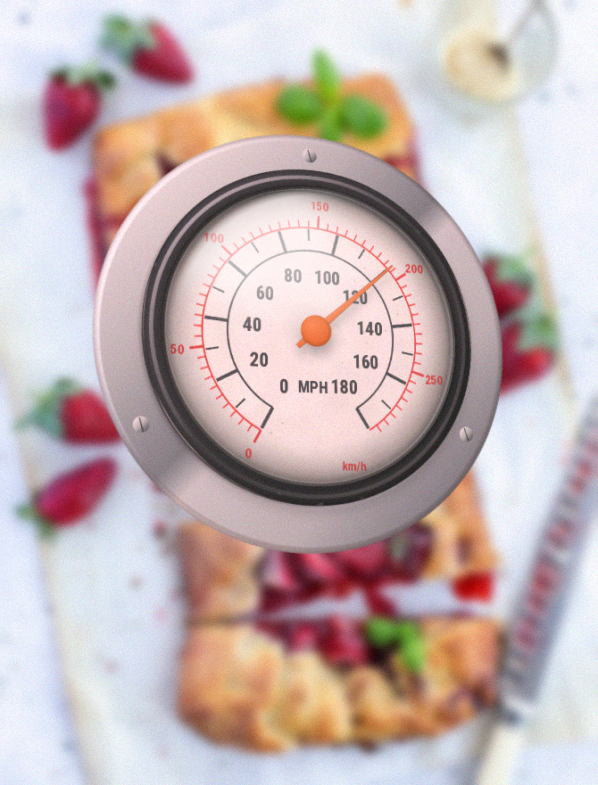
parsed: 120 mph
